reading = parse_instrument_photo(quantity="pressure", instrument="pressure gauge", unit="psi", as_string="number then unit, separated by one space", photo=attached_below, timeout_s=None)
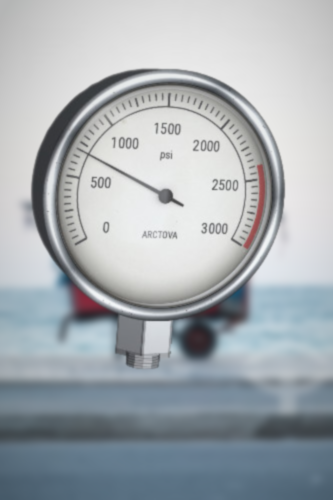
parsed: 700 psi
